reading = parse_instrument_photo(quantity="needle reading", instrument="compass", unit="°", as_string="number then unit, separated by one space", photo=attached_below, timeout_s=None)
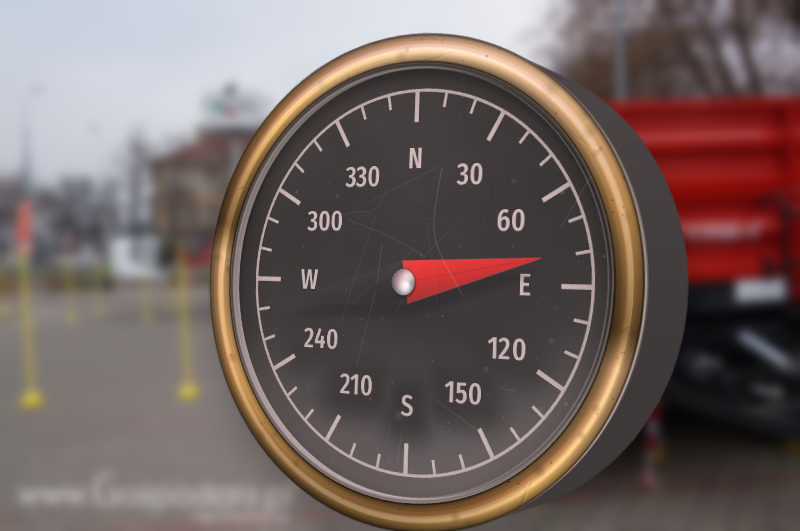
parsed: 80 °
